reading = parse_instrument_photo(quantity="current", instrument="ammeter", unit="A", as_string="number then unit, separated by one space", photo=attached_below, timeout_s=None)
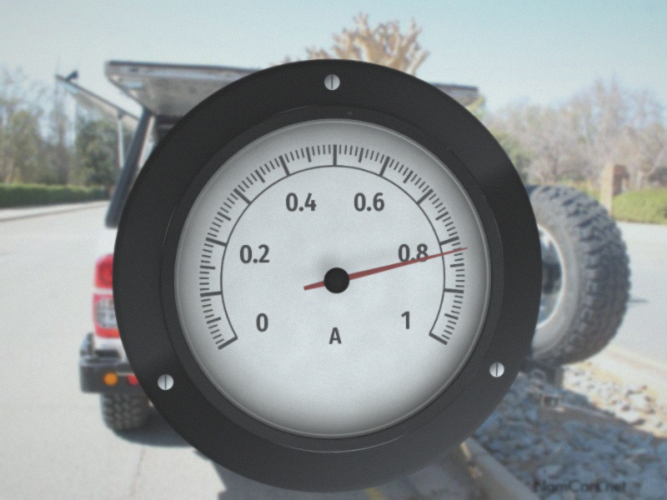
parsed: 0.82 A
